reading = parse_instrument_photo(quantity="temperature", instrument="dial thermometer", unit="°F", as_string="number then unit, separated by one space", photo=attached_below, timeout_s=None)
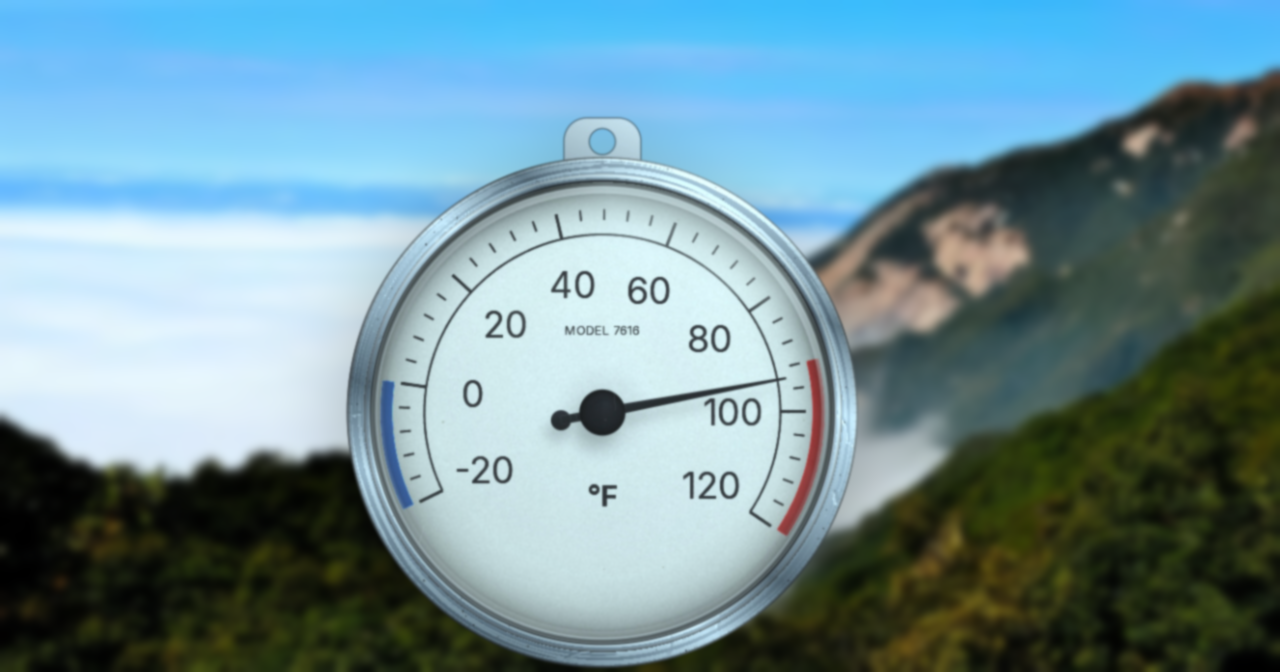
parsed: 94 °F
